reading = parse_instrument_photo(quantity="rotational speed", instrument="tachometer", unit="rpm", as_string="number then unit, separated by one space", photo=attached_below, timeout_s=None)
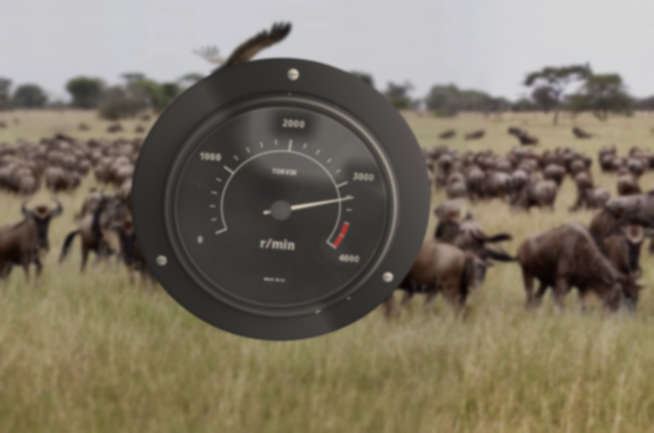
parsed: 3200 rpm
